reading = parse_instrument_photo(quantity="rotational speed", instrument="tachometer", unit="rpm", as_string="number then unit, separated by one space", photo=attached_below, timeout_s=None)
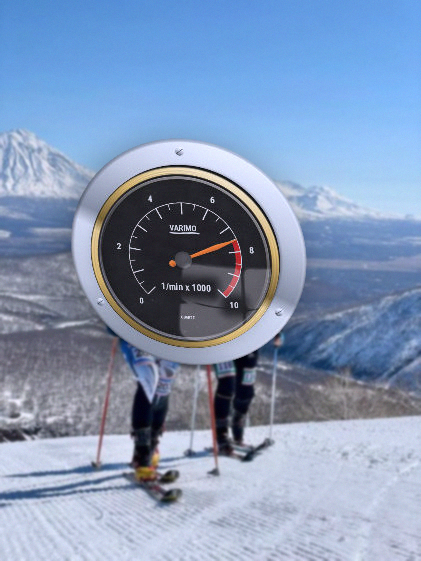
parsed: 7500 rpm
